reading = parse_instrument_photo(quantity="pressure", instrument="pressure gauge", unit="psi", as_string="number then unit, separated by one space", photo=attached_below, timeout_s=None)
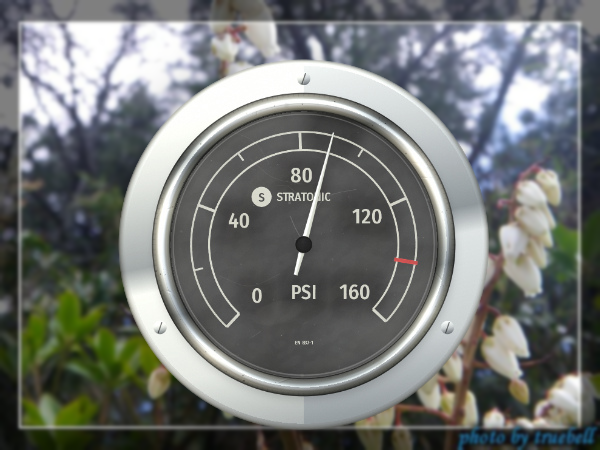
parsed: 90 psi
